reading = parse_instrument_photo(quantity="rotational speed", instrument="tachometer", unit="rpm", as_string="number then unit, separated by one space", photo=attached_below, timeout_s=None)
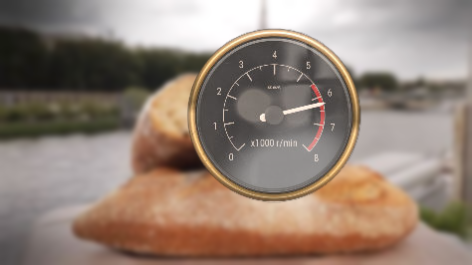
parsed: 6250 rpm
